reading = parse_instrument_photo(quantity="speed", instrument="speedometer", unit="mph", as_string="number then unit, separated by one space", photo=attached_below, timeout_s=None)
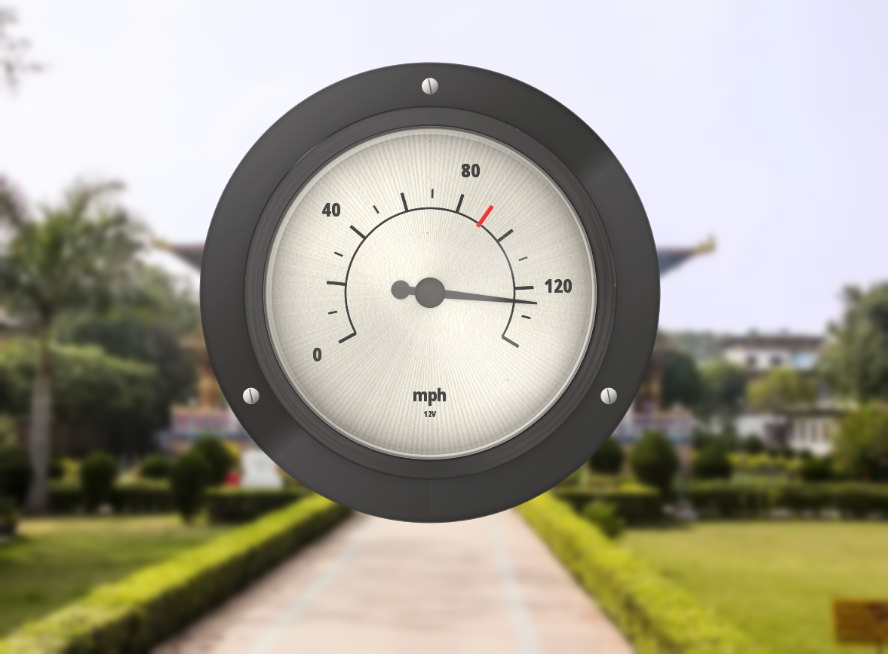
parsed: 125 mph
